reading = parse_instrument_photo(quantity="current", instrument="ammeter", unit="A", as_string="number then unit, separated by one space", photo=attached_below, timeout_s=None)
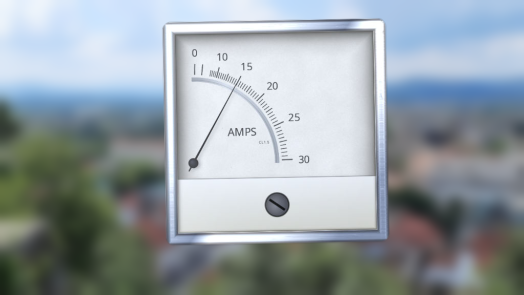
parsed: 15 A
